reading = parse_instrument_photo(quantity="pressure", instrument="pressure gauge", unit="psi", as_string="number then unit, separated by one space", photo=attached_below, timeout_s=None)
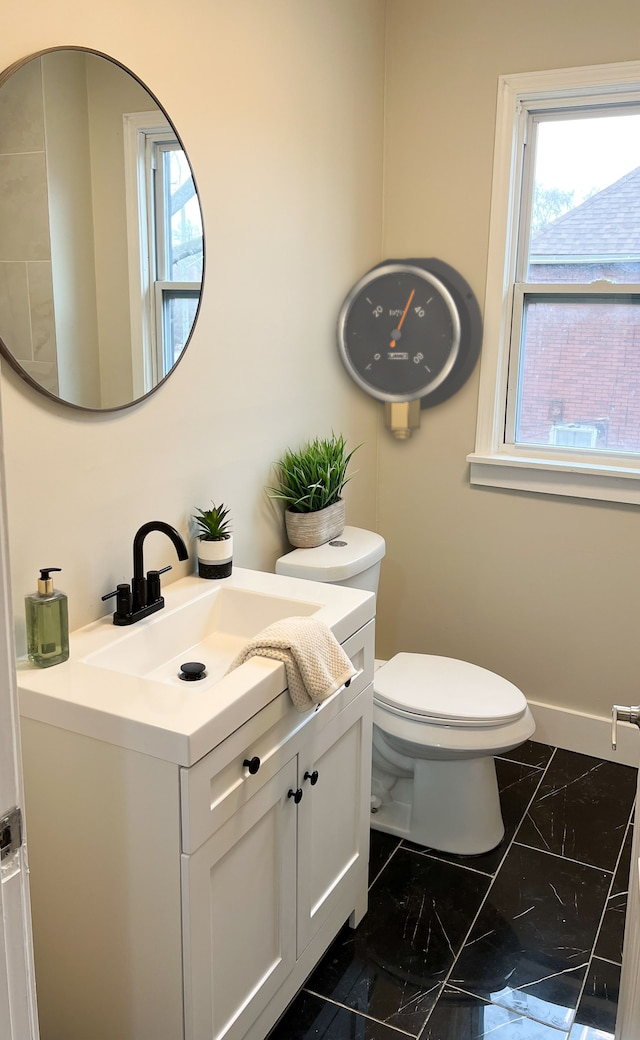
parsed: 35 psi
